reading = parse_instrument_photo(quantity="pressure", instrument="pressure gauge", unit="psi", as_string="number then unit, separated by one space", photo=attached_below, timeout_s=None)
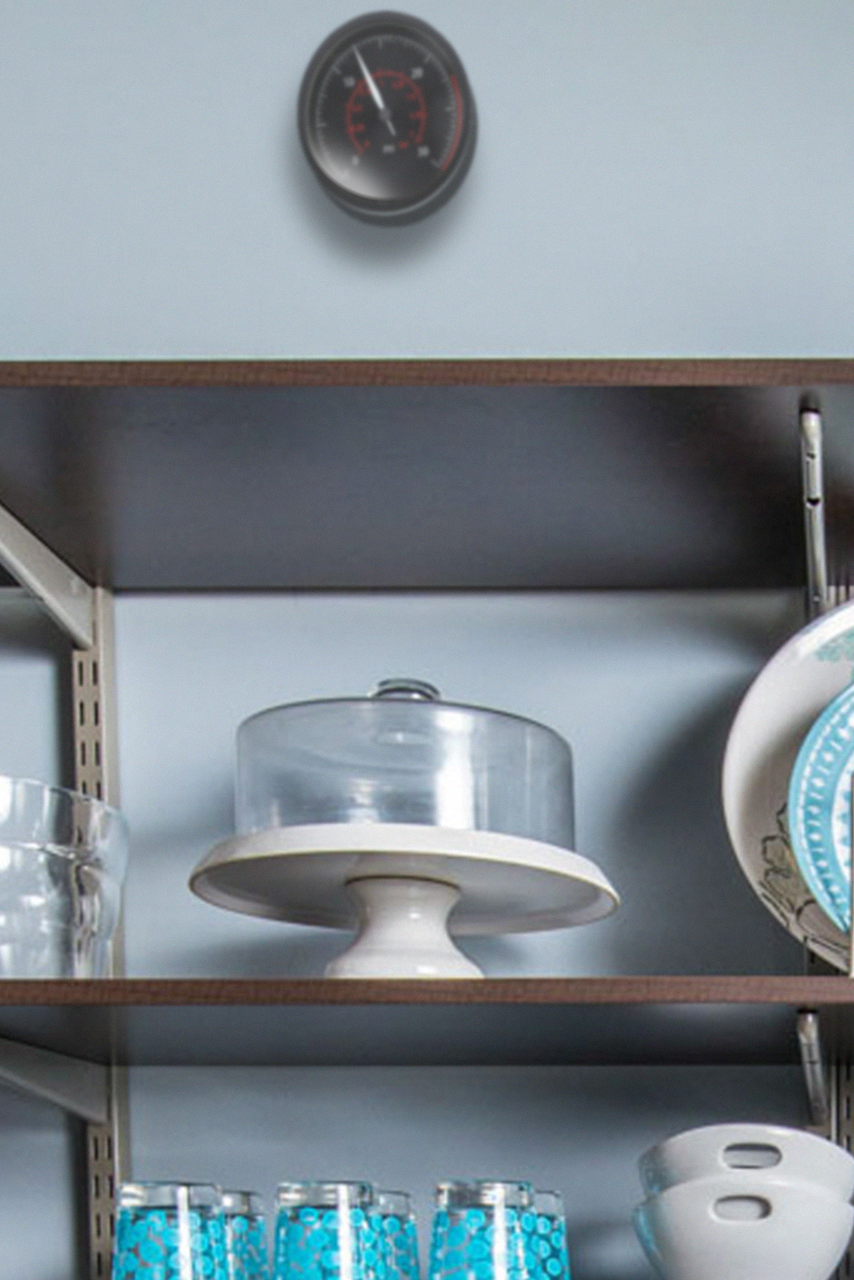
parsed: 12.5 psi
